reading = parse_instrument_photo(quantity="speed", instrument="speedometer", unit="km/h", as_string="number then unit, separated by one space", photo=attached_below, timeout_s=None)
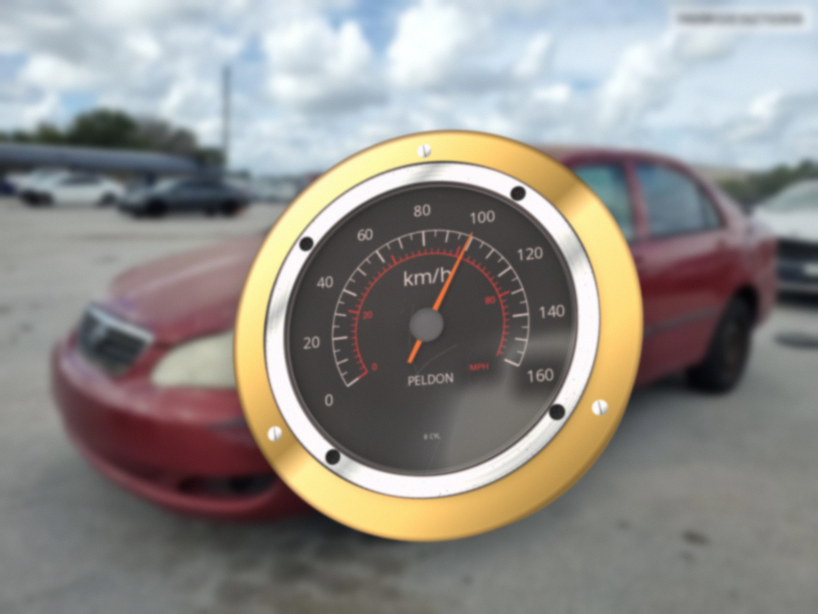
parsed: 100 km/h
